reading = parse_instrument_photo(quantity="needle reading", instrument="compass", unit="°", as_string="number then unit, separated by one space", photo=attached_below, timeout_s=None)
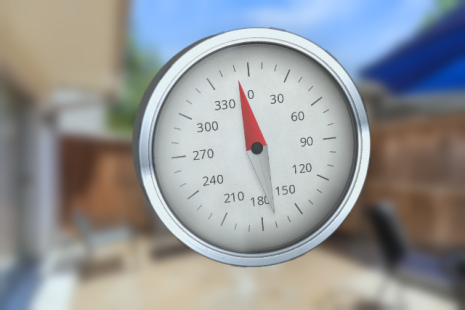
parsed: 350 °
